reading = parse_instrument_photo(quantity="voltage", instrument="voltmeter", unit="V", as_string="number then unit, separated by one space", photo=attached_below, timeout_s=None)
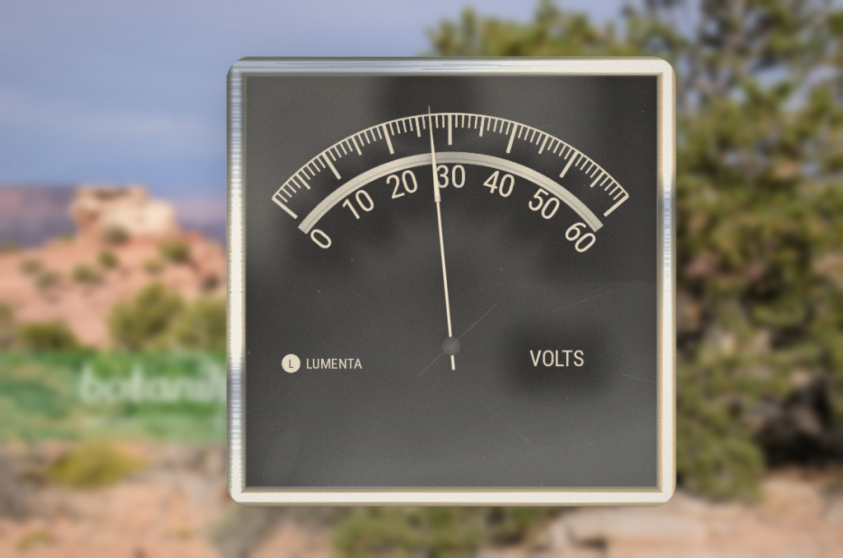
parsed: 27 V
